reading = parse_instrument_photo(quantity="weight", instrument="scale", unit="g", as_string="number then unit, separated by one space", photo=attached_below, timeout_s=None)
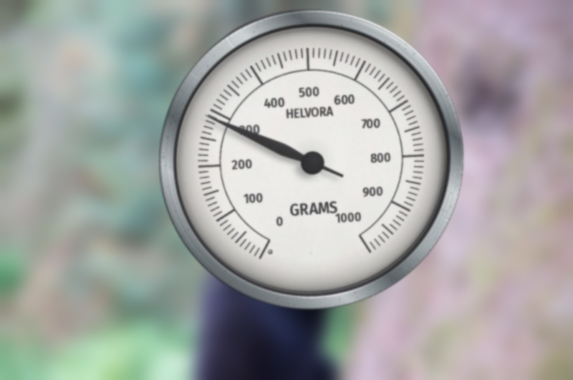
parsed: 290 g
